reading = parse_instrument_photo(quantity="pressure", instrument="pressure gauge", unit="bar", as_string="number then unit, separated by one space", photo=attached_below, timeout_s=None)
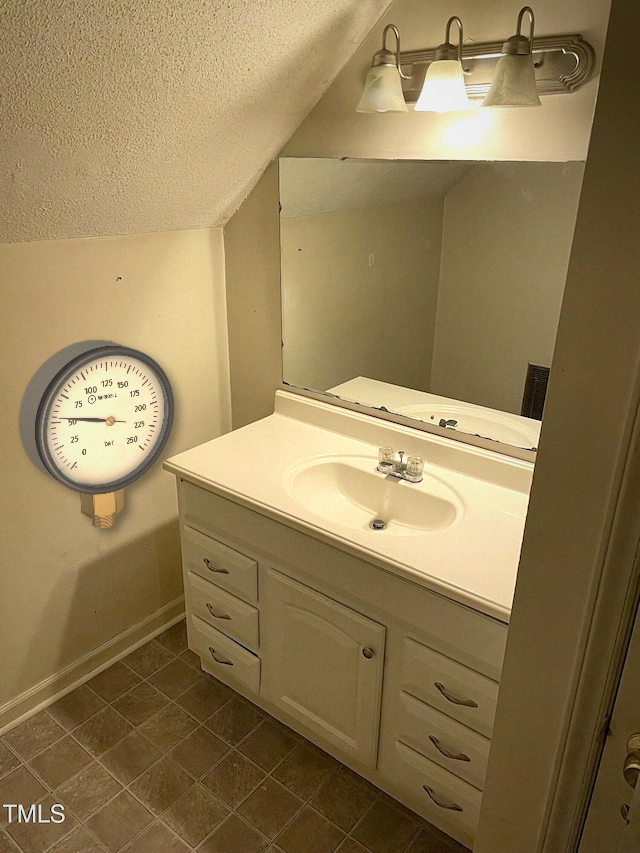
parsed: 55 bar
